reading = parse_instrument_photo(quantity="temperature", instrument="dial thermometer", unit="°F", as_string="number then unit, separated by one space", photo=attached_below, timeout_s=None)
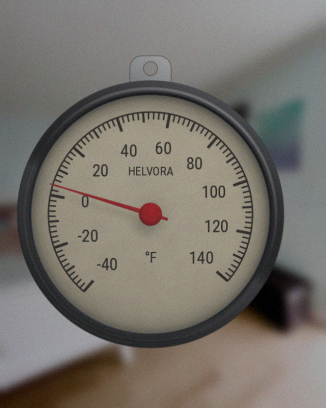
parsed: 4 °F
